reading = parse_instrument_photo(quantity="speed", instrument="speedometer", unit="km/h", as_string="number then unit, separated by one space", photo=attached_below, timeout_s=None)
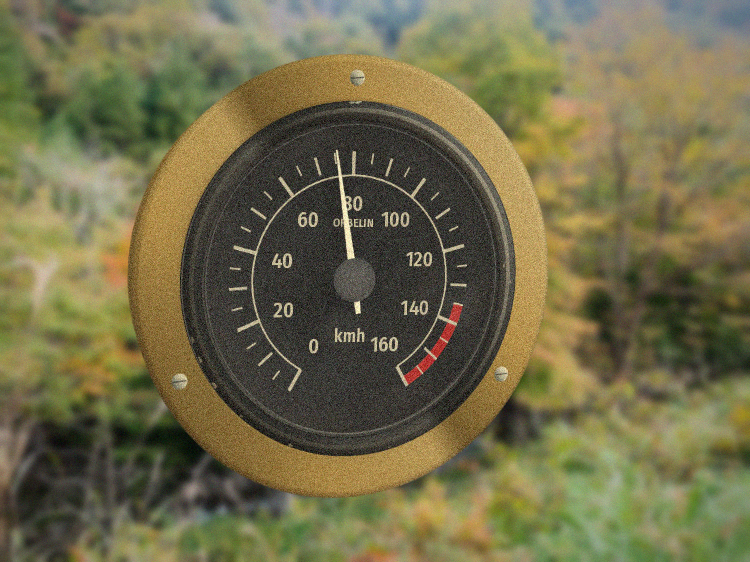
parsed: 75 km/h
